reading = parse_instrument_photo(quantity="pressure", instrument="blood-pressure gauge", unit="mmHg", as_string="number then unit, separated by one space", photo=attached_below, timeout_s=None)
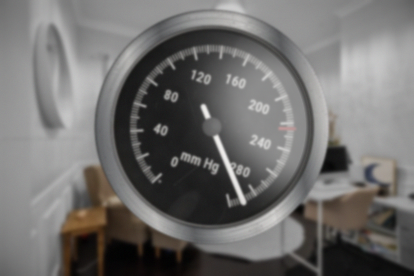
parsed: 290 mmHg
